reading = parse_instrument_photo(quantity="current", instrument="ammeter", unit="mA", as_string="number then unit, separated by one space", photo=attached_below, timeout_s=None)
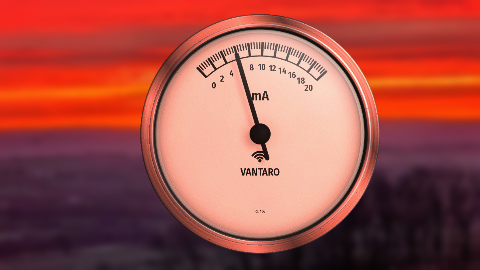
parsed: 6 mA
